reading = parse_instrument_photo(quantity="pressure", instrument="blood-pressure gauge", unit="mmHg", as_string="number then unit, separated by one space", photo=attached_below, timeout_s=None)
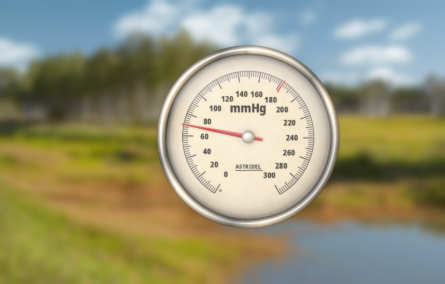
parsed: 70 mmHg
